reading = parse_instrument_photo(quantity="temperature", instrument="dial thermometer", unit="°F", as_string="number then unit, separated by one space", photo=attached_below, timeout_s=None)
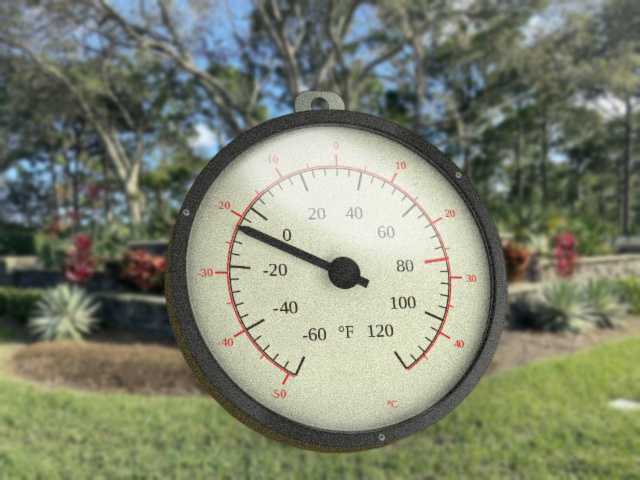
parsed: -8 °F
